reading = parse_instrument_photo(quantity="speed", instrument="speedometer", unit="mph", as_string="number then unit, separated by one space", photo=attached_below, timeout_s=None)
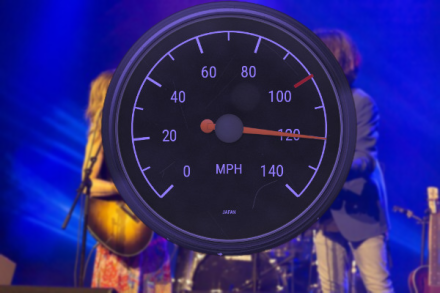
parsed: 120 mph
